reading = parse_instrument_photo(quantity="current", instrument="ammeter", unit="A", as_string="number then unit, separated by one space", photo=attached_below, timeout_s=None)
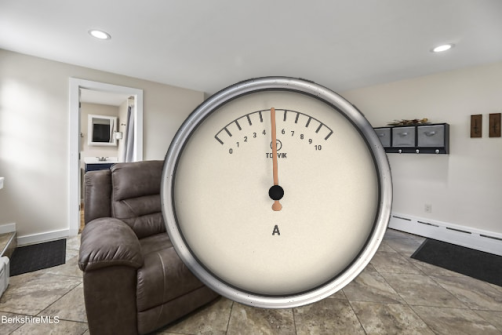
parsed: 5 A
